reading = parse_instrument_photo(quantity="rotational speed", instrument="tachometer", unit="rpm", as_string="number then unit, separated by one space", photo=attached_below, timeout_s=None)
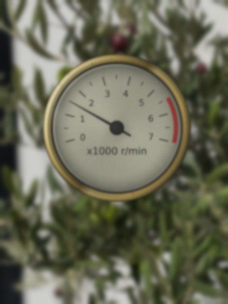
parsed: 1500 rpm
